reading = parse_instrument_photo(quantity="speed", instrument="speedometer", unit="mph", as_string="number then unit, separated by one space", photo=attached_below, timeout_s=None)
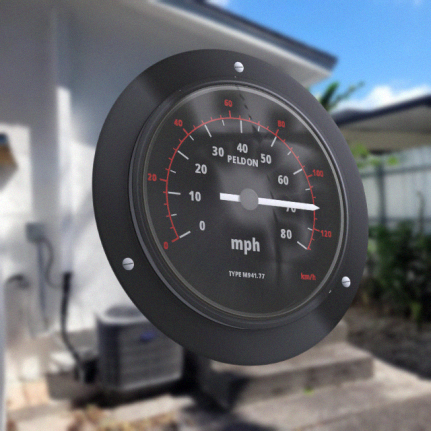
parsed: 70 mph
